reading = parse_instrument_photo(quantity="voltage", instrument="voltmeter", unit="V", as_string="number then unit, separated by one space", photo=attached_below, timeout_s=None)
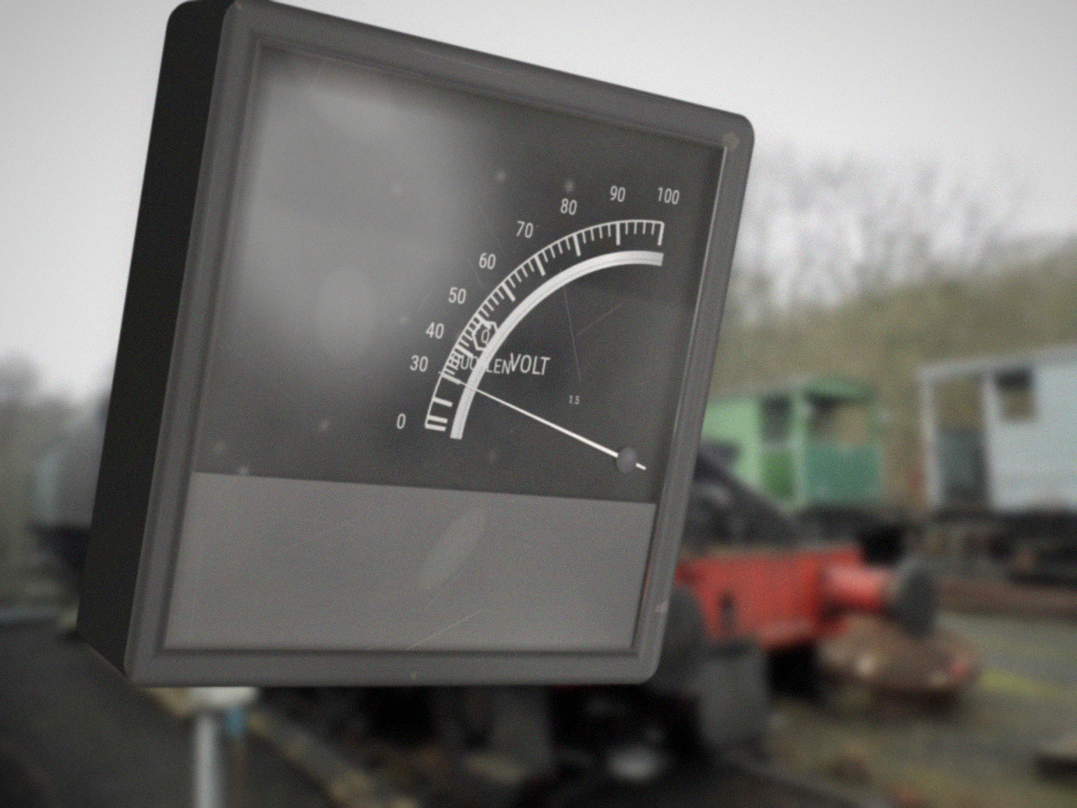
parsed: 30 V
